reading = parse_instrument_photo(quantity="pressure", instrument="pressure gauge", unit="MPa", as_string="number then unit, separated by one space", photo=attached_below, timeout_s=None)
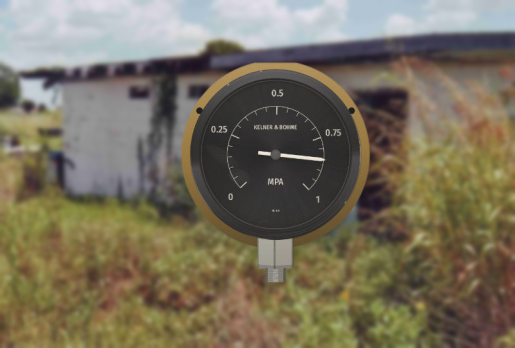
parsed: 0.85 MPa
